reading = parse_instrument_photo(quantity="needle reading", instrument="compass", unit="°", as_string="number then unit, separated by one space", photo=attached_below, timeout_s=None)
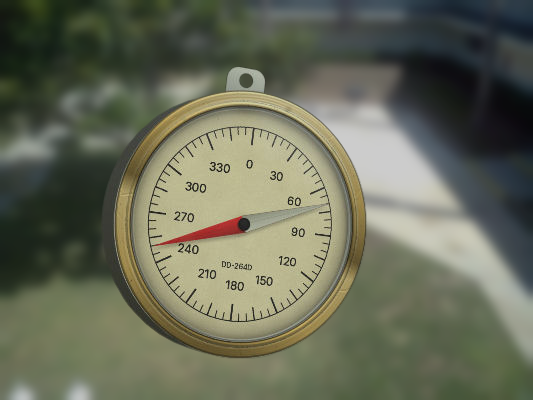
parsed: 250 °
